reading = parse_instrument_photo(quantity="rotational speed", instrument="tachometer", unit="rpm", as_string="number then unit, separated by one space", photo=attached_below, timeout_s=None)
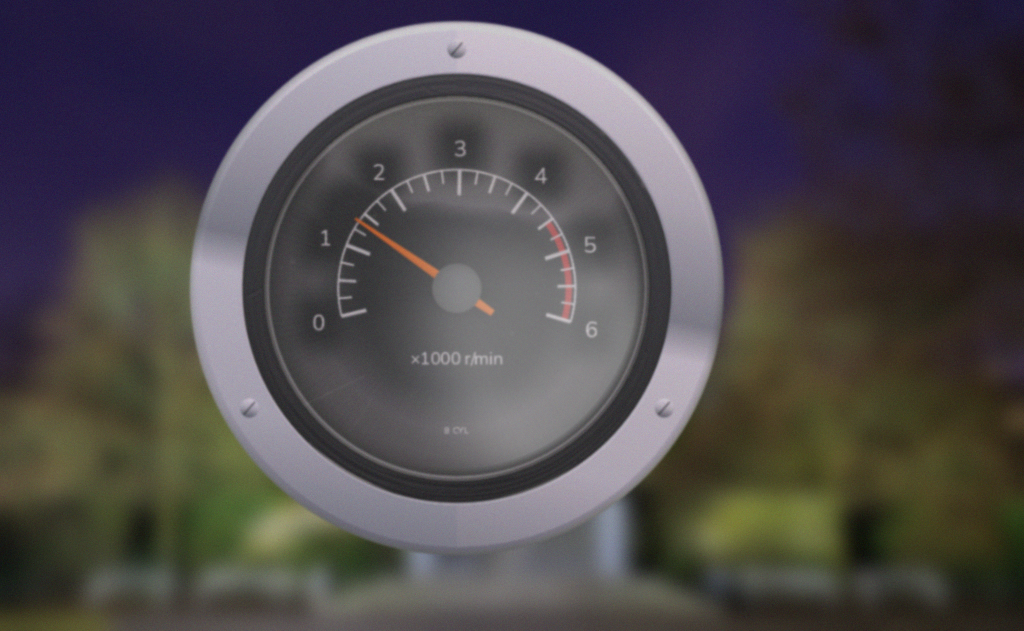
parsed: 1375 rpm
